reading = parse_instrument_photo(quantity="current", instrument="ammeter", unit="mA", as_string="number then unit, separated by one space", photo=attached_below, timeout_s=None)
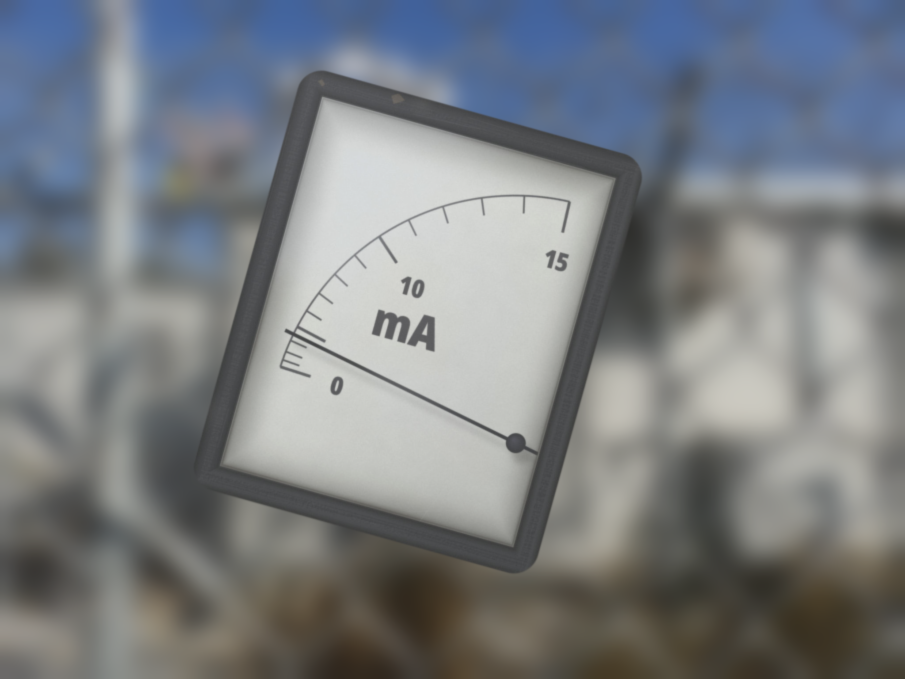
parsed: 4.5 mA
